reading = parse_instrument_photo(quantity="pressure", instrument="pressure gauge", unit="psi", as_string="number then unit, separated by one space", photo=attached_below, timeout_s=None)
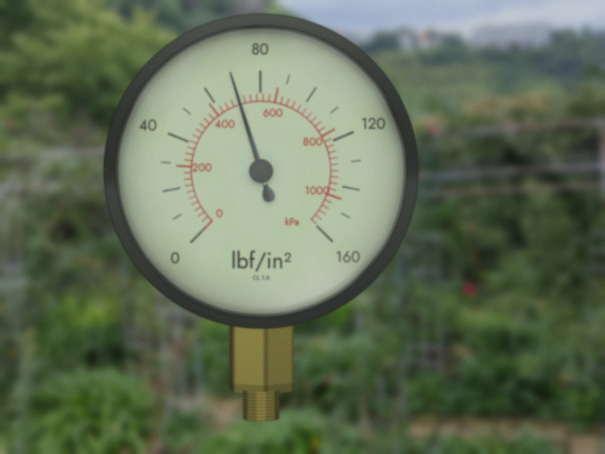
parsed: 70 psi
